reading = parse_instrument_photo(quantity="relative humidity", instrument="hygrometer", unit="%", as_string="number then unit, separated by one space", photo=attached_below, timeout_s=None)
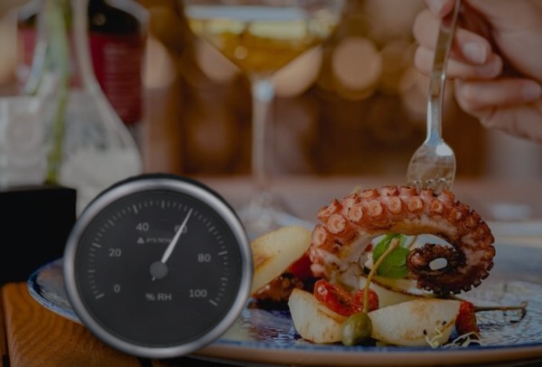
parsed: 60 %
